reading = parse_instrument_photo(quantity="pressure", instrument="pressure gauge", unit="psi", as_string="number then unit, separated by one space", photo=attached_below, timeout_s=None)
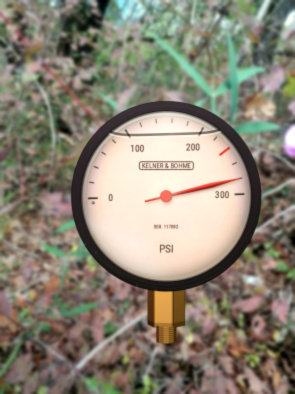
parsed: 280 psi
